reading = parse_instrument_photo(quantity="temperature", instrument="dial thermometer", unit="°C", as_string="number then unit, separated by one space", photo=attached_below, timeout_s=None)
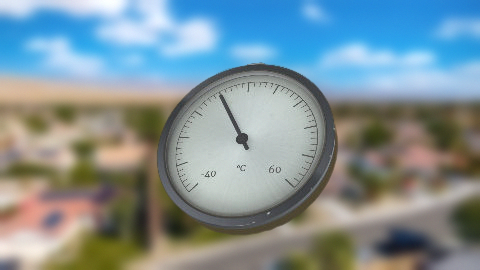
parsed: 0 °C
